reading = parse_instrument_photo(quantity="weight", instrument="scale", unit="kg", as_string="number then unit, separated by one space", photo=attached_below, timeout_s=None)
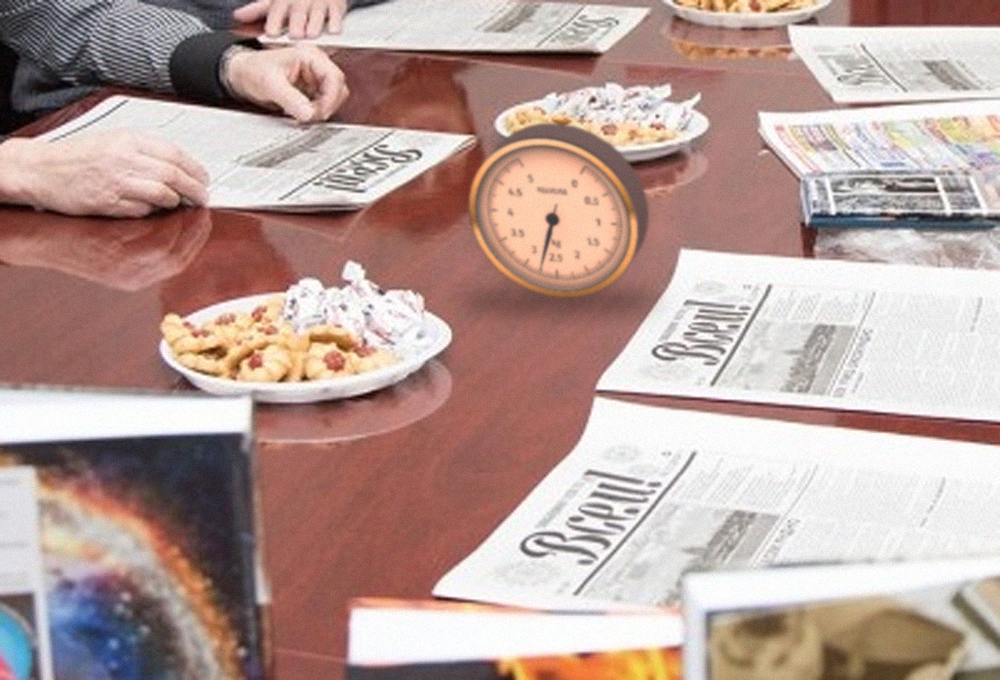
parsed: 2.75 kg
